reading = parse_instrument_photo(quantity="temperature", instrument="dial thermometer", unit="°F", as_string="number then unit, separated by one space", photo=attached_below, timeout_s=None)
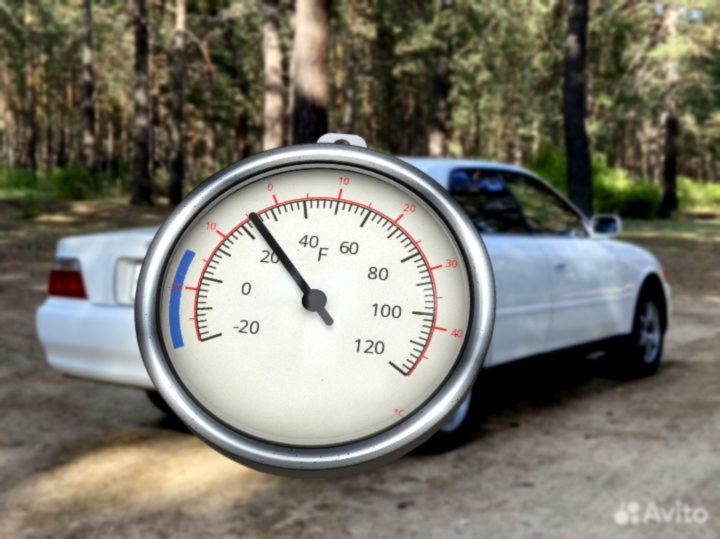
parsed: 24 °F
